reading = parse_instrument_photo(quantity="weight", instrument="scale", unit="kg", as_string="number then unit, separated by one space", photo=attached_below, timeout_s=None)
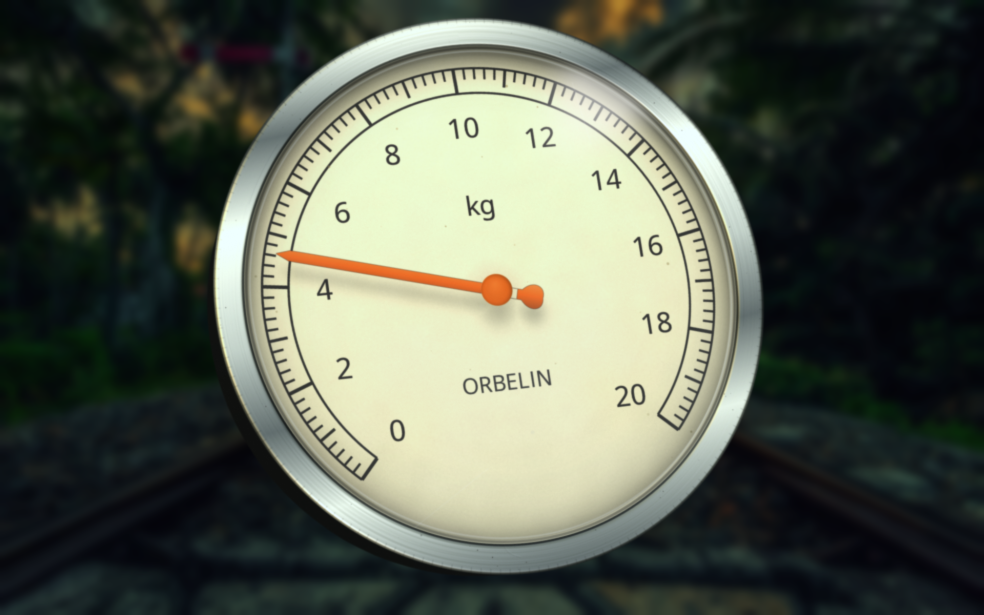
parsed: 4.6 kg
